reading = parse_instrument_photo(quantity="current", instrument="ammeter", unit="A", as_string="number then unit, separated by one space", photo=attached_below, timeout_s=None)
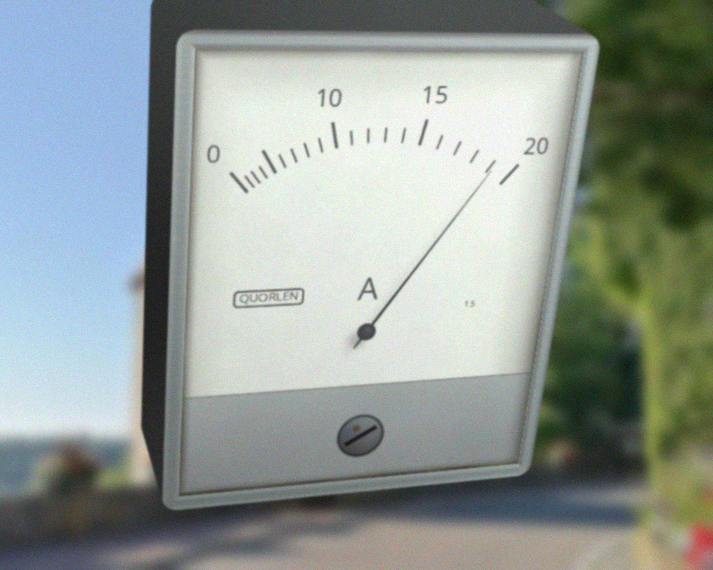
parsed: 19 A
